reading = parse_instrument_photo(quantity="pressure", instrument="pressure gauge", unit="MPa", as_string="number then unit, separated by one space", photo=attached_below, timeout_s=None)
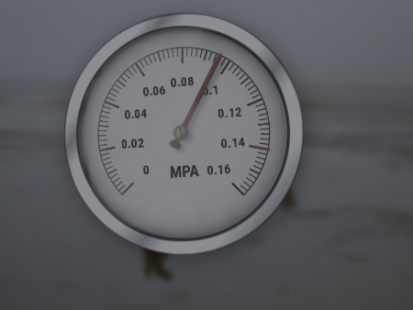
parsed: 0.096 MPa
